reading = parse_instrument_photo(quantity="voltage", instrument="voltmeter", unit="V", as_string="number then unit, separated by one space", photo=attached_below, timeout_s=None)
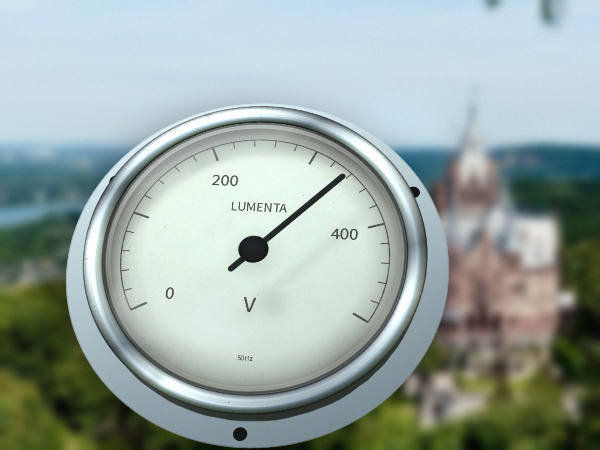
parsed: 340 V
